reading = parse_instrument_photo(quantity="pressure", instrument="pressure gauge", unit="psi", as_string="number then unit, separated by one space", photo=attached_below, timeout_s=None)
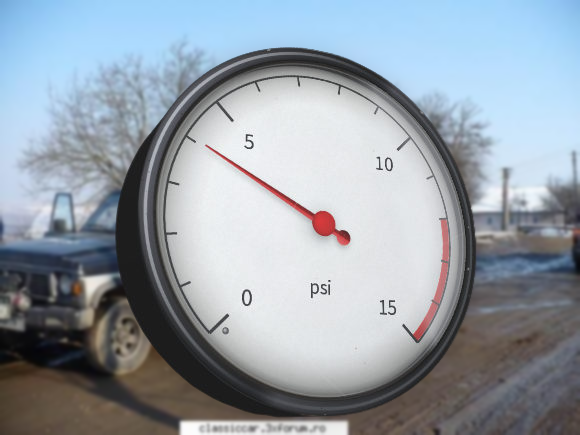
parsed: 4 psi
